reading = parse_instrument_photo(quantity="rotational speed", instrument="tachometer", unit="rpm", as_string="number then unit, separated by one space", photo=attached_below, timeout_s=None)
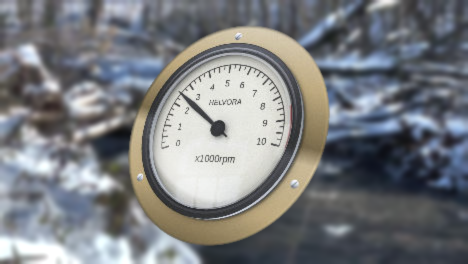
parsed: 2500 rpm
